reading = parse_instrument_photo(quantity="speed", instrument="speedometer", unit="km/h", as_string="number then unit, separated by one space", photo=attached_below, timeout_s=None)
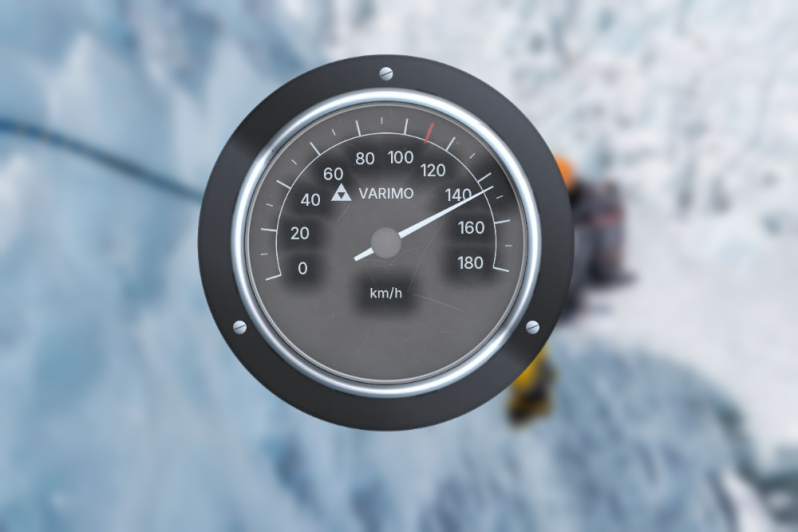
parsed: 145 km/h
